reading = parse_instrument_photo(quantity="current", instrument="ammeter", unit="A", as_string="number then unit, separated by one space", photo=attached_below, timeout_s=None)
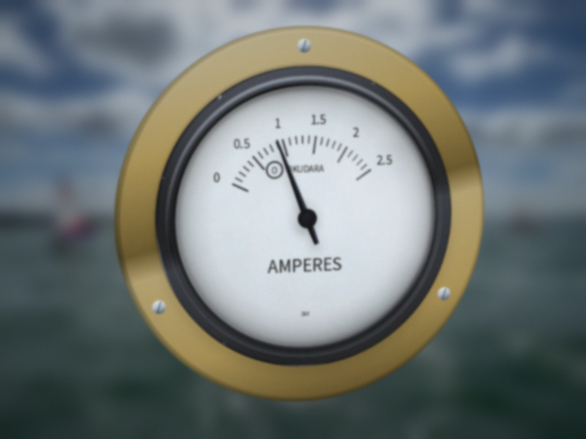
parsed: 0.9 A
